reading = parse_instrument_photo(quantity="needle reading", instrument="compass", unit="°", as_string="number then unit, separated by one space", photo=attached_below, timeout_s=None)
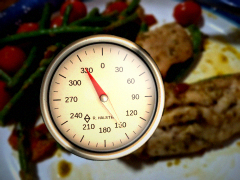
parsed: 330 °
